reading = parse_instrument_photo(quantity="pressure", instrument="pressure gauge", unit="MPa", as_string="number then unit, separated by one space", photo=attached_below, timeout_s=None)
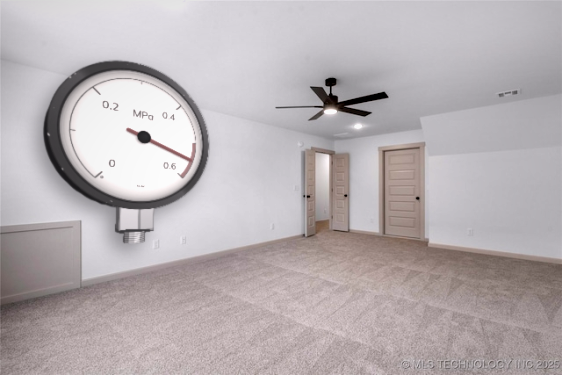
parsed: 0.55 MPa
